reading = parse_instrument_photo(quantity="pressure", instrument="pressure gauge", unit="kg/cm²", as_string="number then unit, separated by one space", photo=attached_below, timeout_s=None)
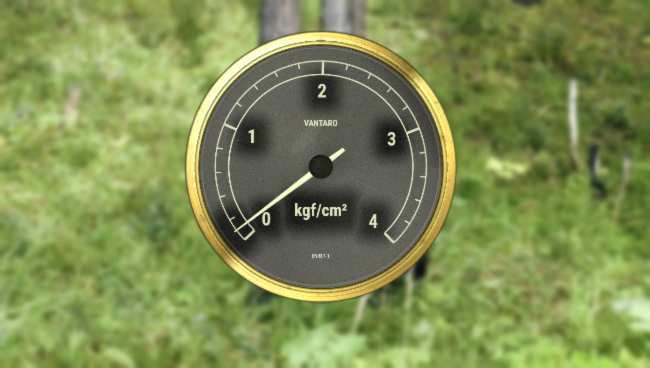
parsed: 0.1 kg/cm²
